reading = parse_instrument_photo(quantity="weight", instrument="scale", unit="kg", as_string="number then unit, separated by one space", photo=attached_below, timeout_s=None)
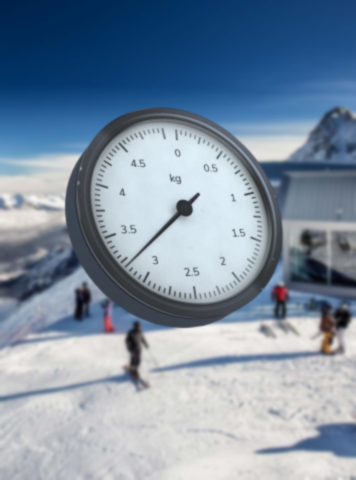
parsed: 3.2 kg
